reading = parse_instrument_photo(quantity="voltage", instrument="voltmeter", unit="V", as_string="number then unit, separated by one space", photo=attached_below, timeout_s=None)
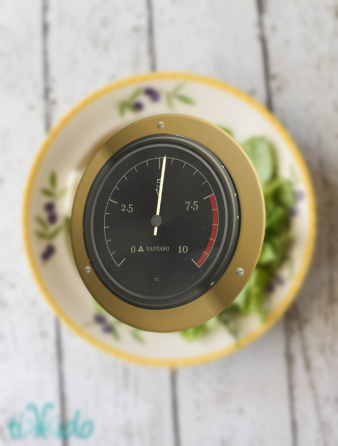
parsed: 5.25 V
